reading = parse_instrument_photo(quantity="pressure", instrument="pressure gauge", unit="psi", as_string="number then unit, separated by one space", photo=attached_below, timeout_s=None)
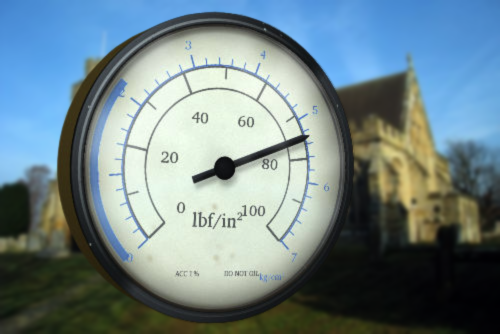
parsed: 75 psi
